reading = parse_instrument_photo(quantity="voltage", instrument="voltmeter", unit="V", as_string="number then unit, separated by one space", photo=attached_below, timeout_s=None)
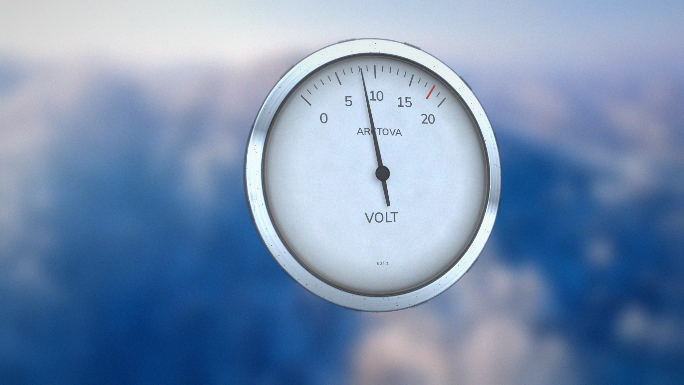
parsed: 8 V
